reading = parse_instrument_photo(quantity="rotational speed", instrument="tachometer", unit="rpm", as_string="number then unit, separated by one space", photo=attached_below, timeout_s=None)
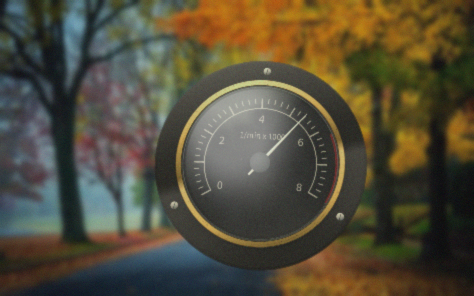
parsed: 5400 rpm
